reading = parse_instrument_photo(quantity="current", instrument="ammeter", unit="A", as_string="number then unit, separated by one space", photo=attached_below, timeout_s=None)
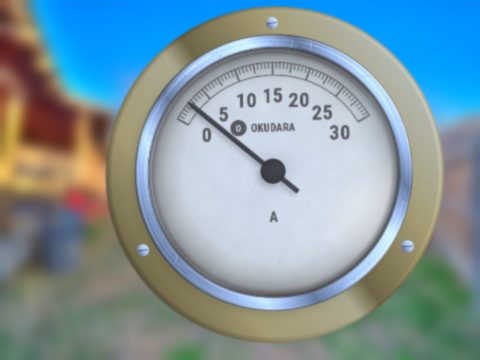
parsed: 2.5 A
